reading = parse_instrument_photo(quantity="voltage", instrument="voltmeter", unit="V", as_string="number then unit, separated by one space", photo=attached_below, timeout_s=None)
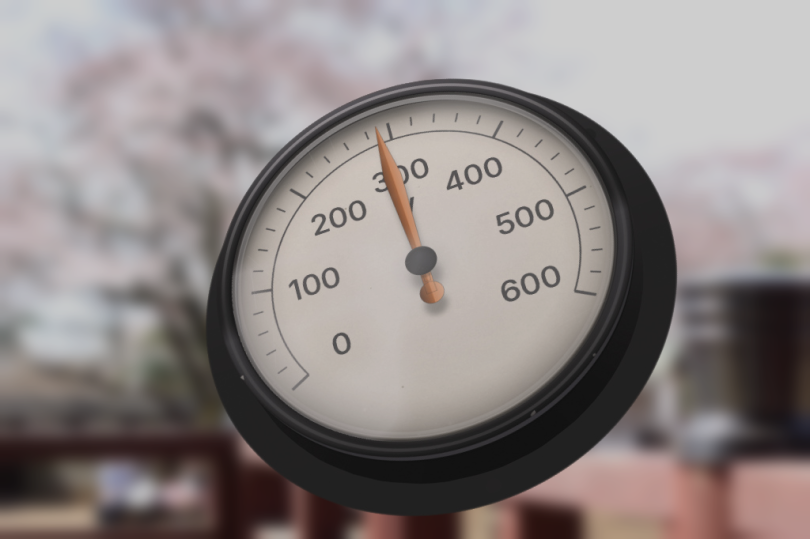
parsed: 290 V
